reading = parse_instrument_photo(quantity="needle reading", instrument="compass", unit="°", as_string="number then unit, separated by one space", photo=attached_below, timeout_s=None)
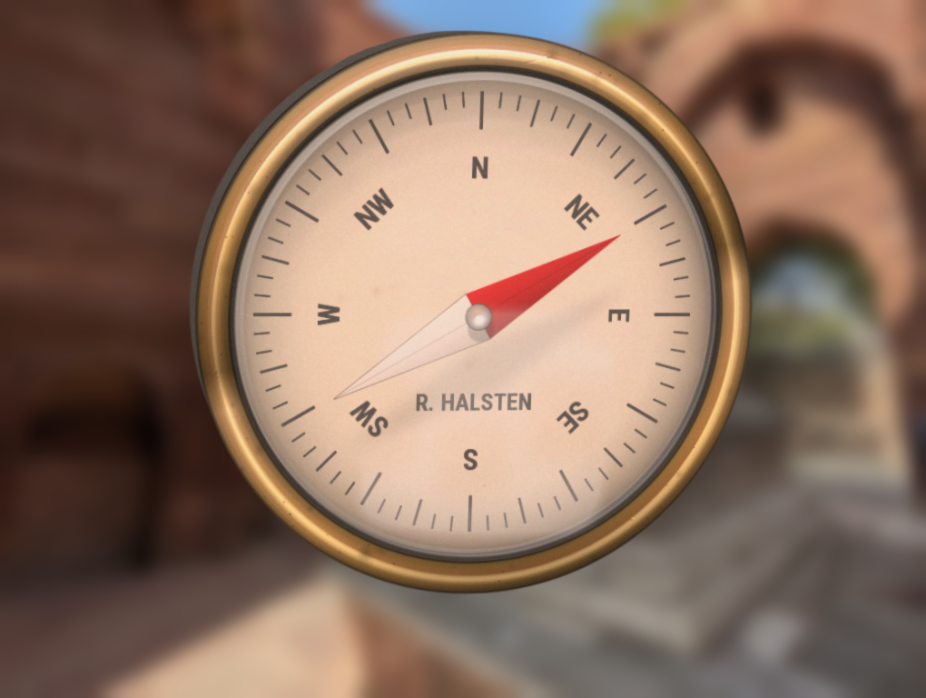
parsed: 60 °
